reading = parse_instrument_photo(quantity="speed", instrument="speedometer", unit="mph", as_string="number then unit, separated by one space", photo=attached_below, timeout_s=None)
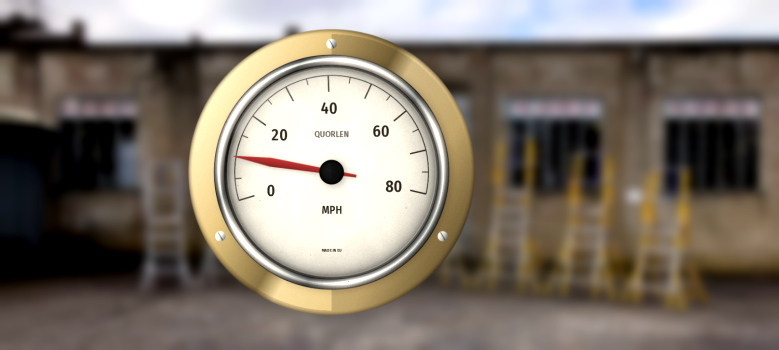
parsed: 10 mph
